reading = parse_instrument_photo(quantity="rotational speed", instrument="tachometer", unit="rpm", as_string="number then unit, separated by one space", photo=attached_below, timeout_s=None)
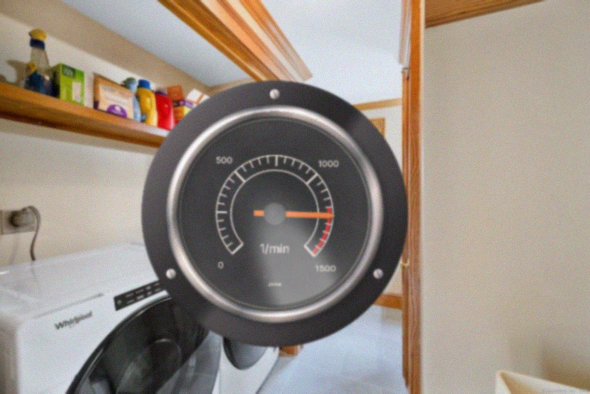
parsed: 1250 rpm
